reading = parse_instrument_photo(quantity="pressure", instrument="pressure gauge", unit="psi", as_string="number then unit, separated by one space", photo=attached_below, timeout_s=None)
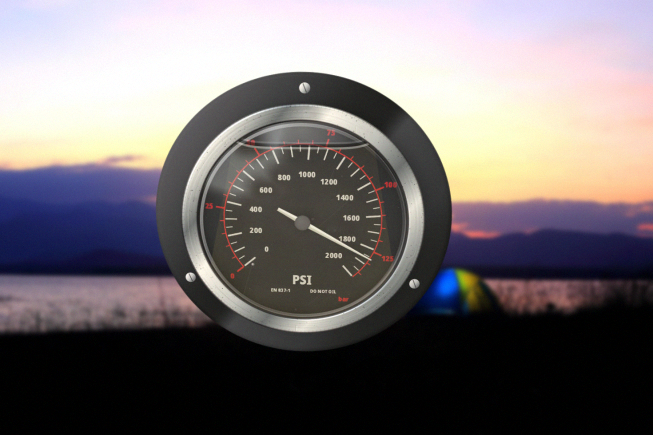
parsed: 1850 psi
